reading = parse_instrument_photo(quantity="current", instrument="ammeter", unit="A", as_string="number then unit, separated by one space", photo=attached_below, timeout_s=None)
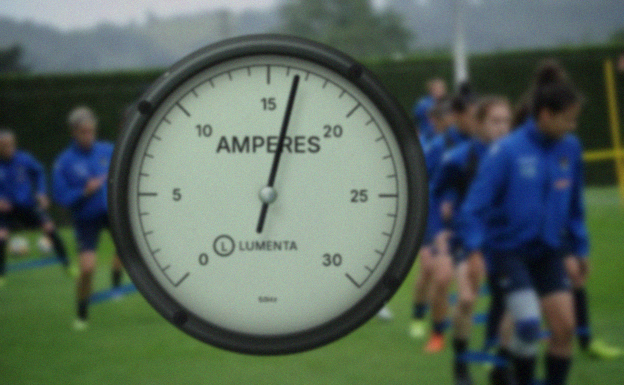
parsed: 16.5 A
